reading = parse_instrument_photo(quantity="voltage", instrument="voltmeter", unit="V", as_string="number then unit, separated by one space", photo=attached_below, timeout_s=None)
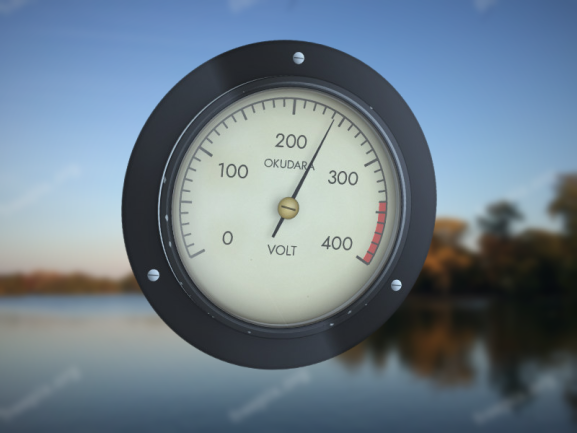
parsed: 240 V
